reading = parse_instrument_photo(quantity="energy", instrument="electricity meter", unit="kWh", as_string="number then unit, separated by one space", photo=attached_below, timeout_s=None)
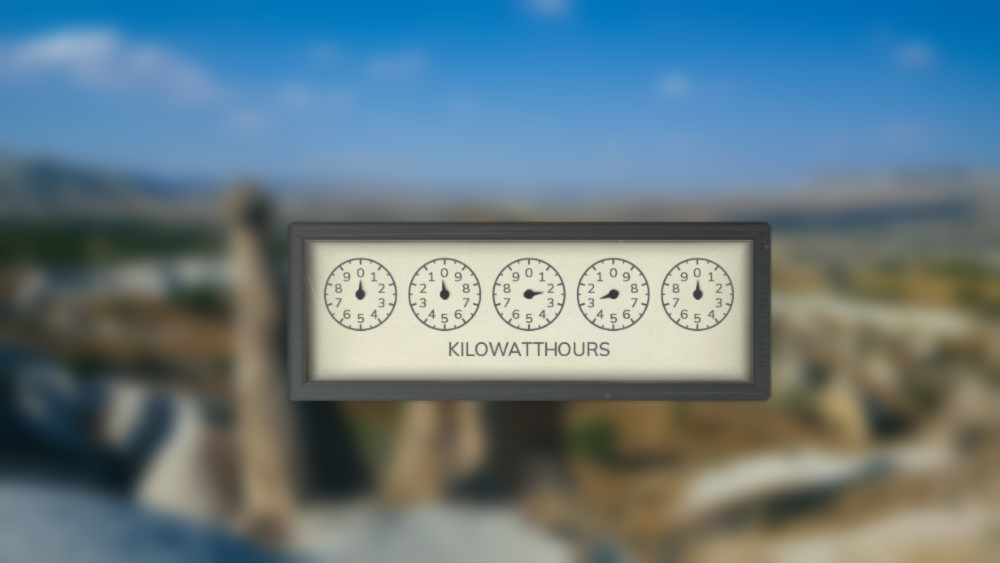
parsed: 230 kWh
